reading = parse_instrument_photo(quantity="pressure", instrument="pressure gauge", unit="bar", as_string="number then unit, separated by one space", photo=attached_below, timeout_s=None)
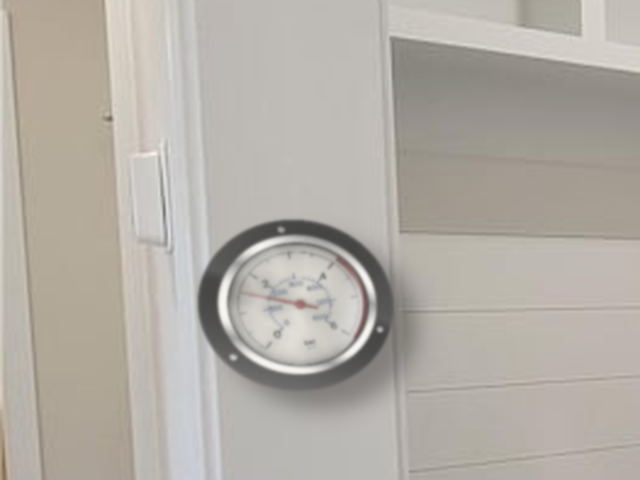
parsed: 1.5 bar
